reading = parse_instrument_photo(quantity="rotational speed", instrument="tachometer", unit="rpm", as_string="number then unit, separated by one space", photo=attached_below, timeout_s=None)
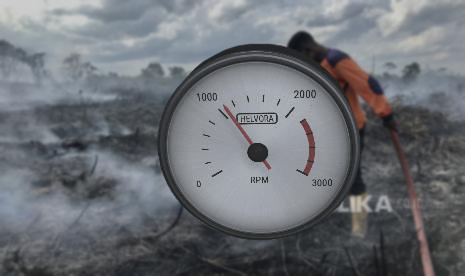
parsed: 1100 rpm
